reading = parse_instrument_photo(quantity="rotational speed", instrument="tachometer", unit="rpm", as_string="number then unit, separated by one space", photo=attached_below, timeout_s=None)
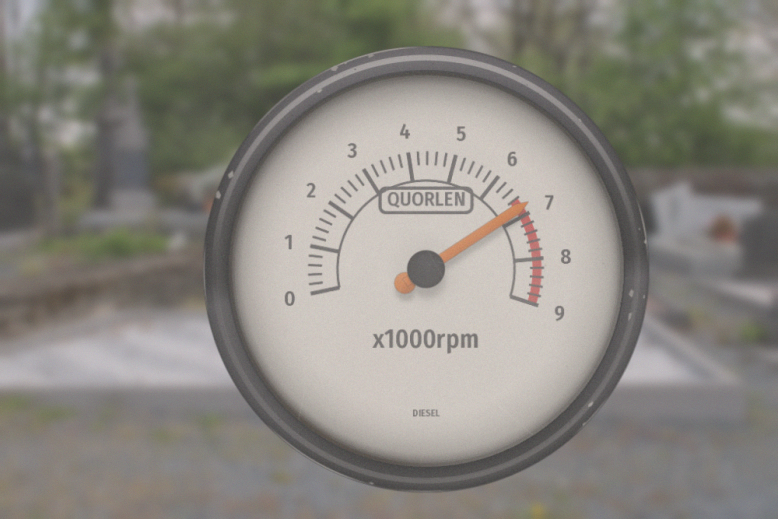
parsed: 6800 rpm
